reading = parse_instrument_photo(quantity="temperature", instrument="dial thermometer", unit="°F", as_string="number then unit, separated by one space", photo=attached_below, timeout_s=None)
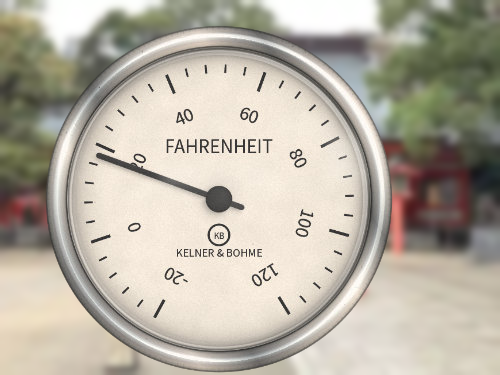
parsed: 18 °F
